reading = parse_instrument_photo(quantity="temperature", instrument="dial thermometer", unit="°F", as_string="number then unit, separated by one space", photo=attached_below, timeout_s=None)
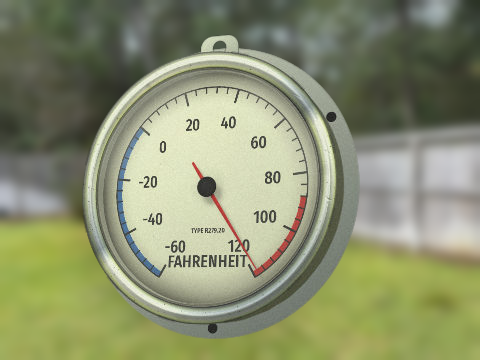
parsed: 118 °F
